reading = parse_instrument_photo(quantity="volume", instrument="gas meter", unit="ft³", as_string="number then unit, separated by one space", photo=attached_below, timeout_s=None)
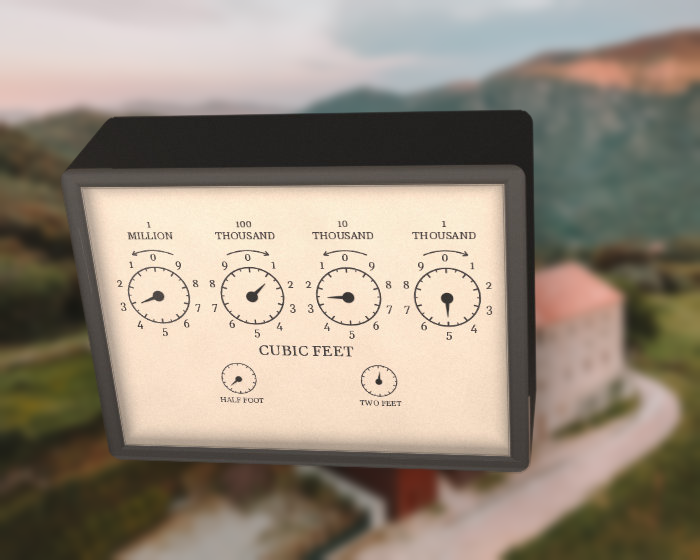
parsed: 312500 ft³
